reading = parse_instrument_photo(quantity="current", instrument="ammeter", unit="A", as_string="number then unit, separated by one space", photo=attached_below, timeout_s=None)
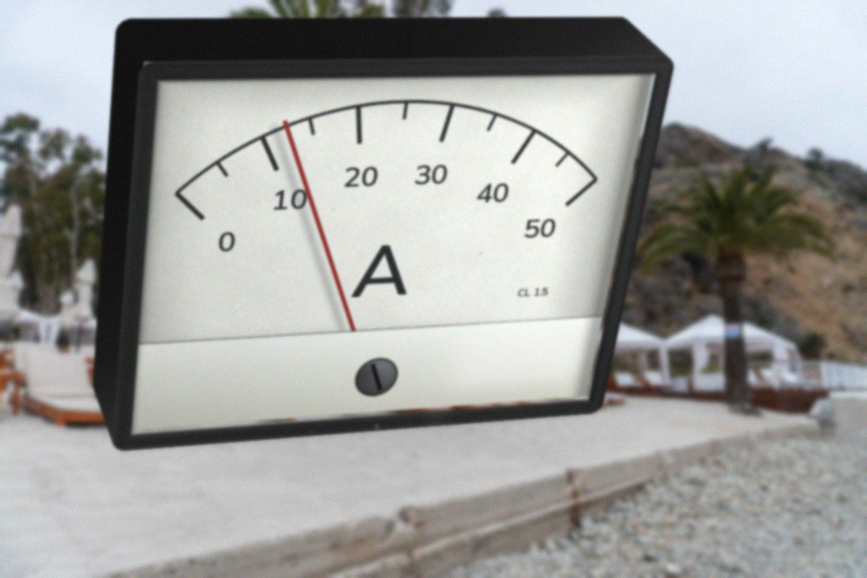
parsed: 12.5 A
